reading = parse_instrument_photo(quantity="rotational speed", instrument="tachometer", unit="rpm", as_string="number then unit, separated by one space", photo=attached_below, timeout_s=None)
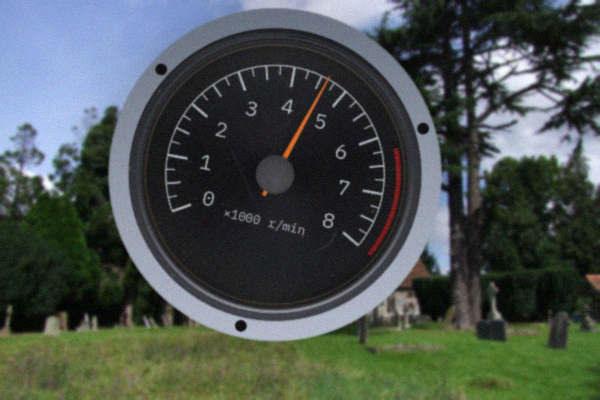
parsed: 4625 rpm
